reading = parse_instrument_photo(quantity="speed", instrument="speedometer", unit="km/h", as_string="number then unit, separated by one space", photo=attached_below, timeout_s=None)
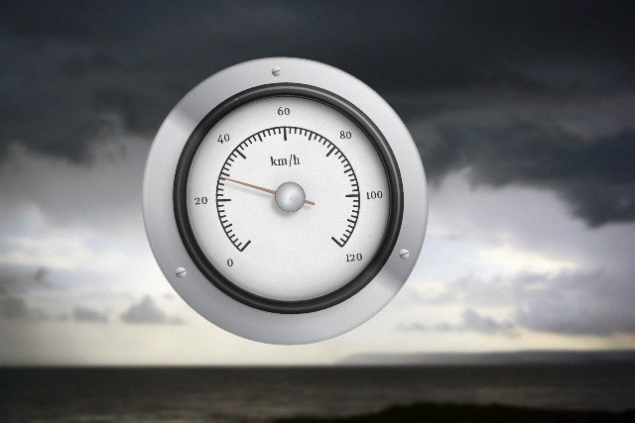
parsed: 28 km/h
